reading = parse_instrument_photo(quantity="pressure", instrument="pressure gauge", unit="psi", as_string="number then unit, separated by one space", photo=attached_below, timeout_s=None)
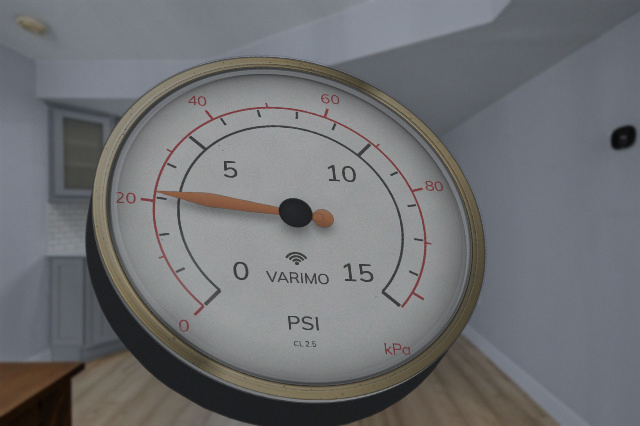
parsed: 3 psi
